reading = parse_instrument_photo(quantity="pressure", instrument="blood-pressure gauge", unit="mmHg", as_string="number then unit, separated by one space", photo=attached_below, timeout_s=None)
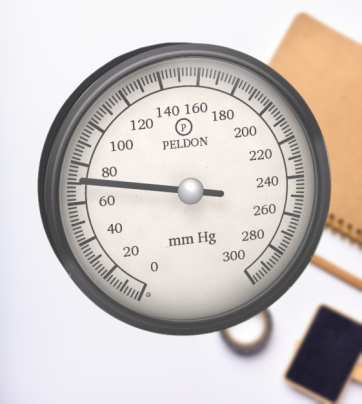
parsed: 72 mmHg
